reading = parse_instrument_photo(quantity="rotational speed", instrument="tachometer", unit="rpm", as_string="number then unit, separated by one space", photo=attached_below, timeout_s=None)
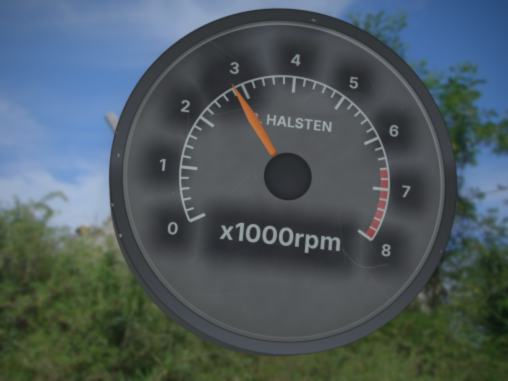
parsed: 2800 rpm
